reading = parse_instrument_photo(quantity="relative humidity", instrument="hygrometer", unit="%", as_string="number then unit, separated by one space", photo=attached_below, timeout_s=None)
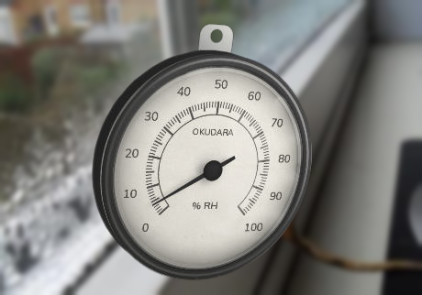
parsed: 5 %
